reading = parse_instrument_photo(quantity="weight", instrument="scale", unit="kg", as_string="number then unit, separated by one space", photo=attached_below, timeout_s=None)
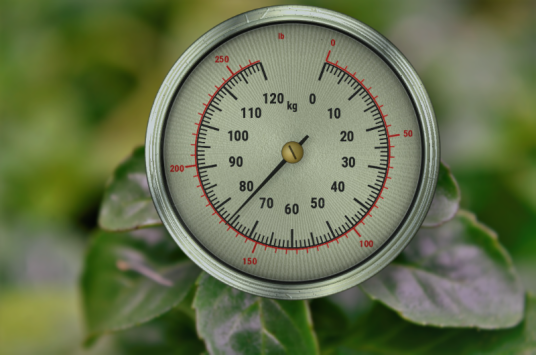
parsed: 76 kg
